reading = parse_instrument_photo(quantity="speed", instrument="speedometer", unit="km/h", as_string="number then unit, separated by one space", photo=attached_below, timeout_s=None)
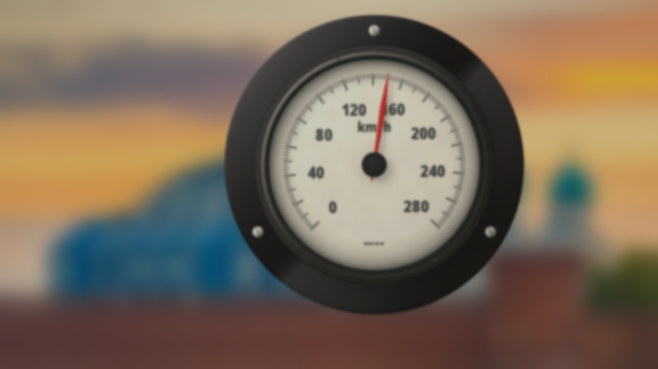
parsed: 150 km/h
